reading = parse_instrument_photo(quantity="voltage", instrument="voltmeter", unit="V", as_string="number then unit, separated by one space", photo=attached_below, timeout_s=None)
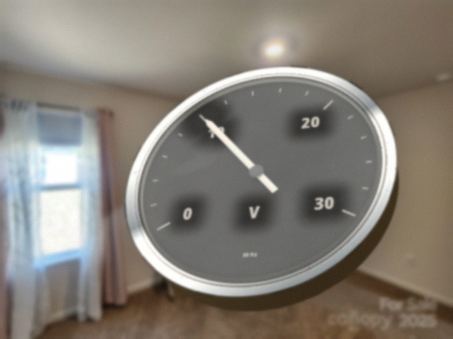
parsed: 10 V
